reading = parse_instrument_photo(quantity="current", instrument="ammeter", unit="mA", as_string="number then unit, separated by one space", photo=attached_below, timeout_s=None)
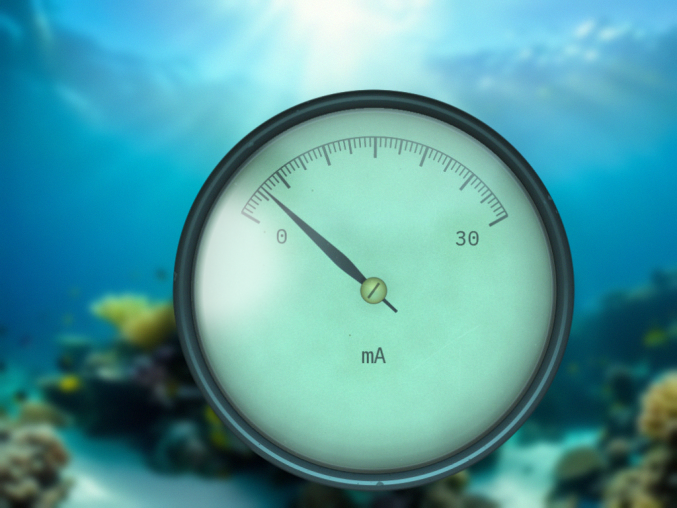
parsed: 3 mA
